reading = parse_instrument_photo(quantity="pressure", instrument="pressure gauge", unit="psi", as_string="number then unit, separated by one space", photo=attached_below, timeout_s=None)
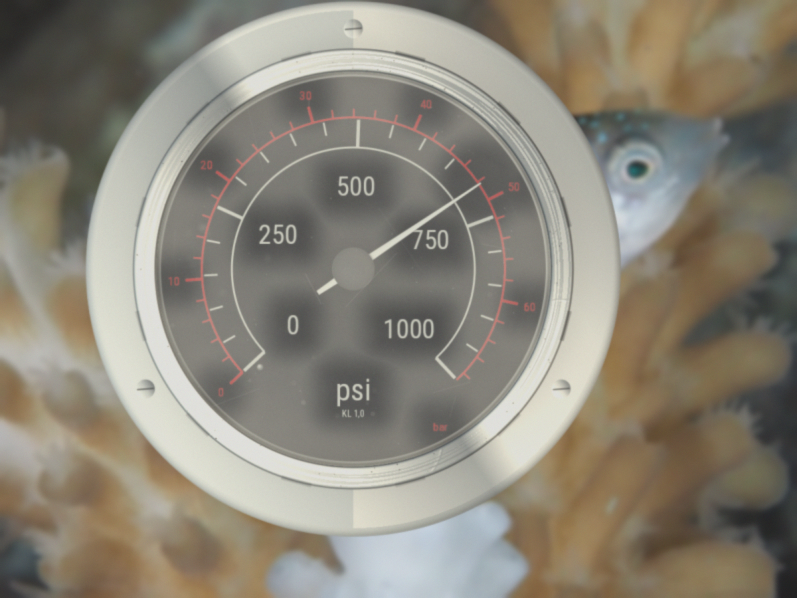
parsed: 700 psi
